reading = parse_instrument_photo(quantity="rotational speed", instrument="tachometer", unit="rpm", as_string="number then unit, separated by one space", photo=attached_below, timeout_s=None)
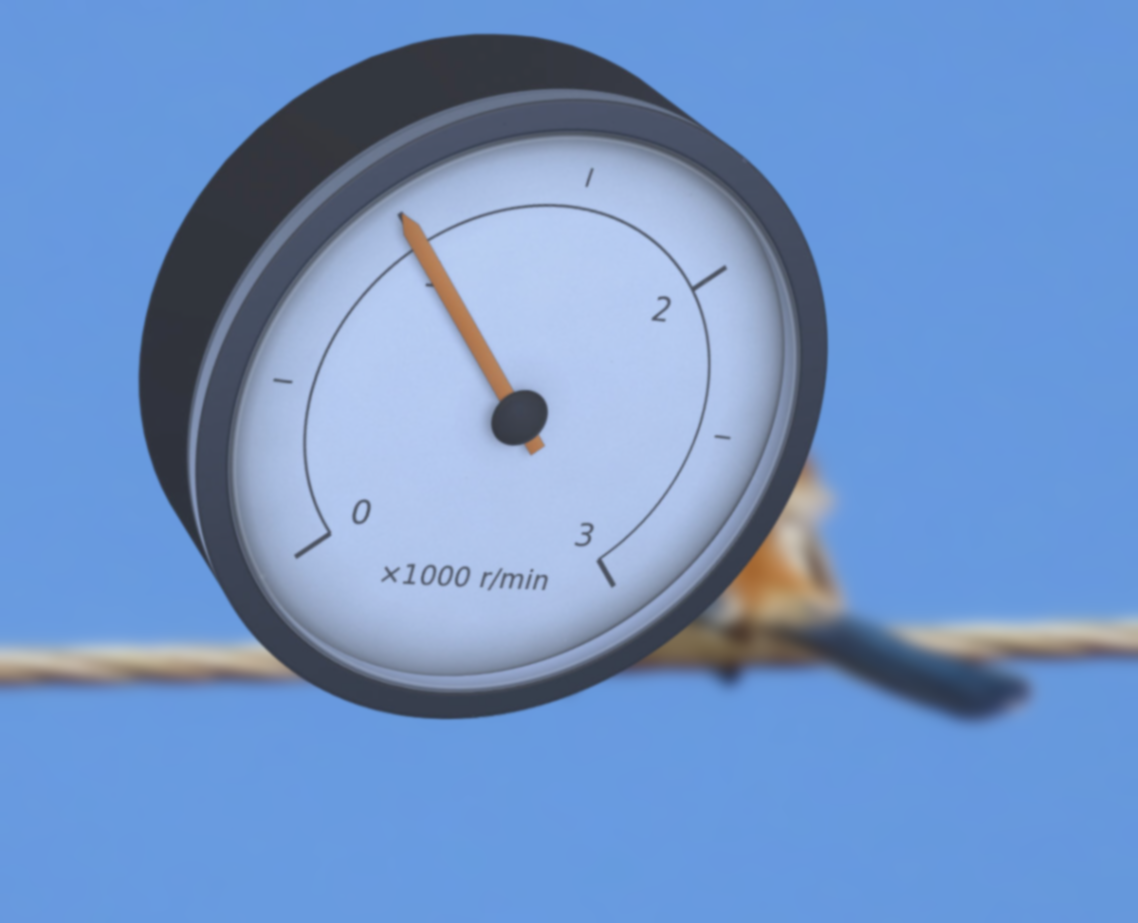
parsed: 1000 rpm
